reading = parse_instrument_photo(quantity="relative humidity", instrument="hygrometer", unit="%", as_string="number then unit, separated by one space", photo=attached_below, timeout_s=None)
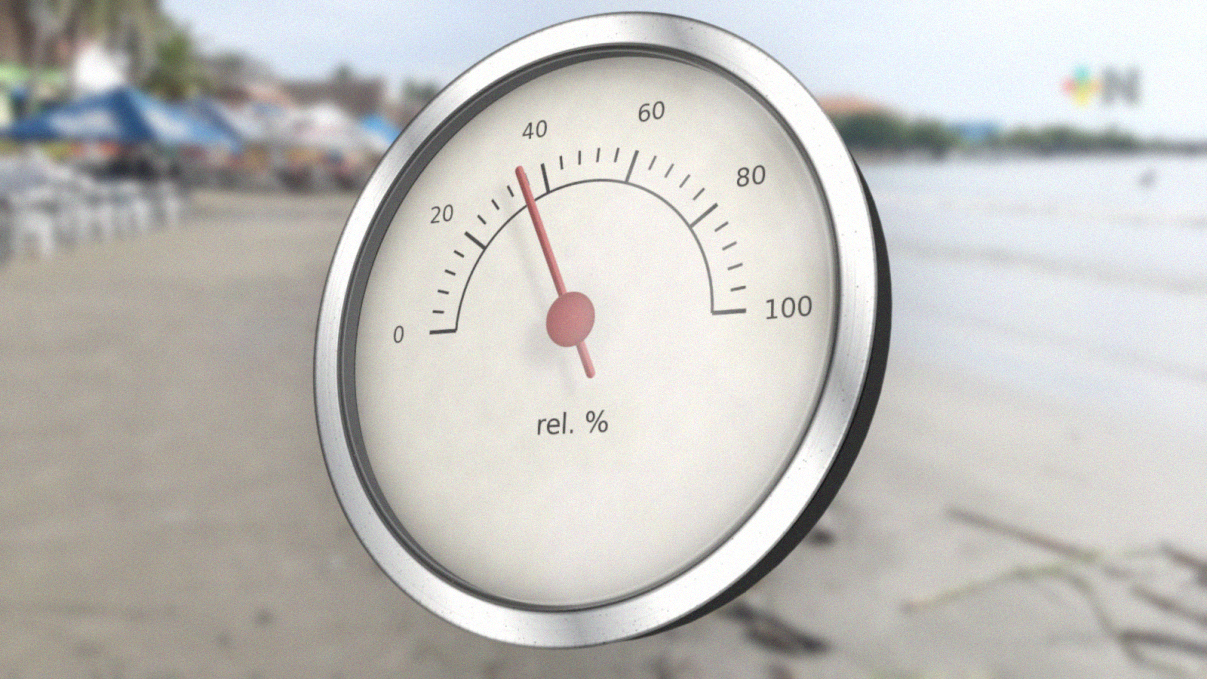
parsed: 36 %
